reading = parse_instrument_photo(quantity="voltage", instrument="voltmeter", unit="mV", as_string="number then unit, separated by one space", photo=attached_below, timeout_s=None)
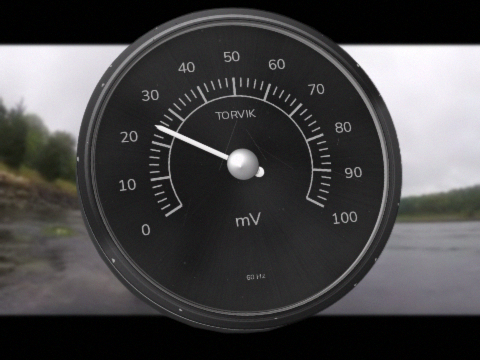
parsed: 24 mV
